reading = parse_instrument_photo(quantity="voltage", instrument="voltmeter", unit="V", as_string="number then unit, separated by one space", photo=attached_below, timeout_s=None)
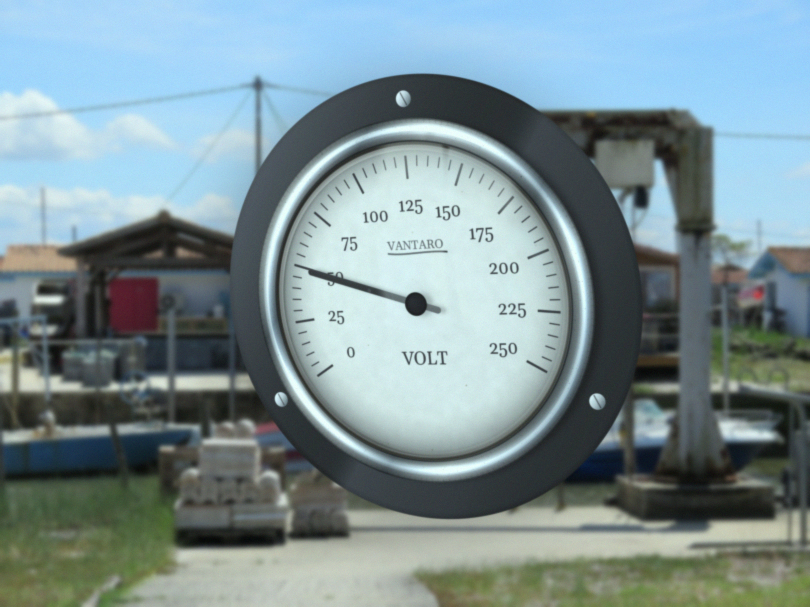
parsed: 50 V
